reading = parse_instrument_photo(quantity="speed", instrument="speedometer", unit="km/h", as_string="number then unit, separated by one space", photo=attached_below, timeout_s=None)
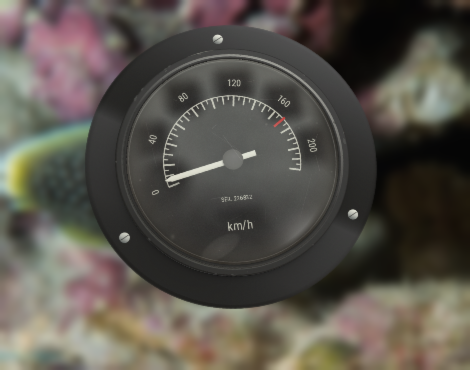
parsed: 5 km/h
